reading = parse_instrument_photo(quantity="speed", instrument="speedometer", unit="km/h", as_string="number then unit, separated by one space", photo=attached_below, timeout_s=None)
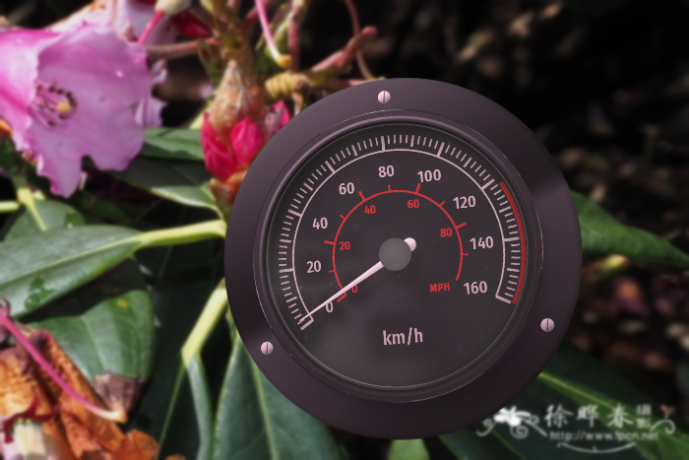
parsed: 2 km/h
